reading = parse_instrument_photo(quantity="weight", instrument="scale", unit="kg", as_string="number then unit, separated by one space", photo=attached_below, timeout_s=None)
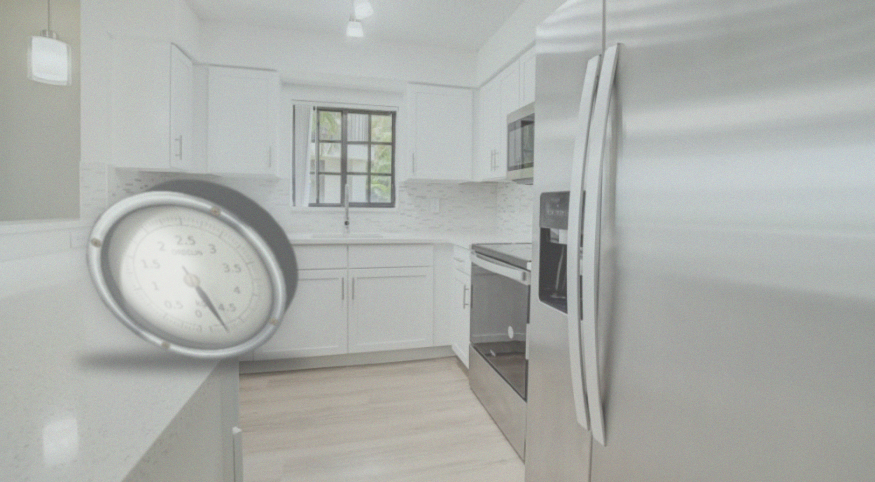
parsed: 4.75 kg
